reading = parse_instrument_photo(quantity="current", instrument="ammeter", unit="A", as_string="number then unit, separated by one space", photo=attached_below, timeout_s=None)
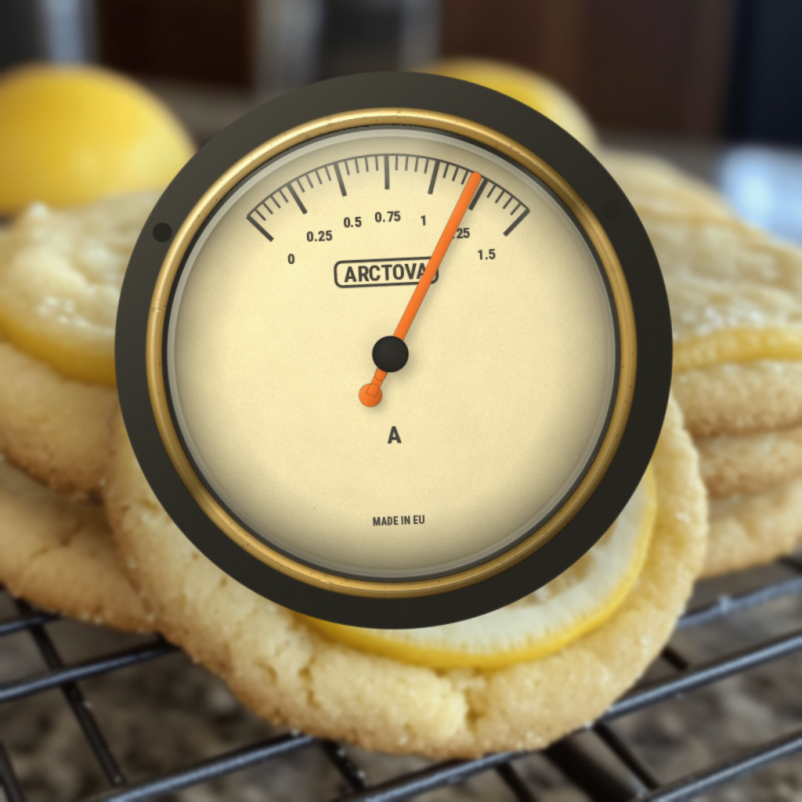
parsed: 1.2 A
